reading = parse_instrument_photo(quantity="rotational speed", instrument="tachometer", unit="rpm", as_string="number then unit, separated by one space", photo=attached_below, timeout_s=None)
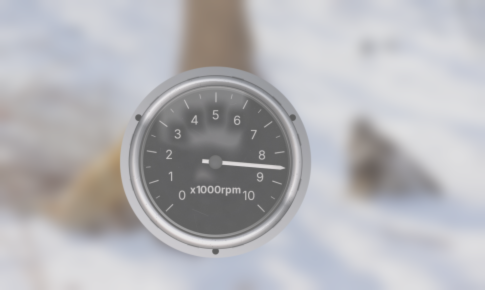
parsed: 8500 rpm
